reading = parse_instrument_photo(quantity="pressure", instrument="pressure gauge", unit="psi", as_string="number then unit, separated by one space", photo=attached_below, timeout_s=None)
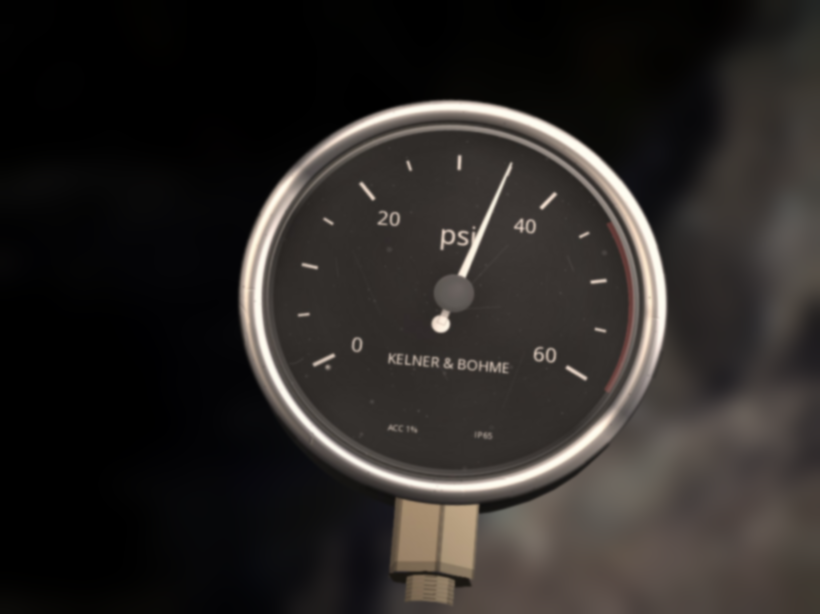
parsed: 35 psi
